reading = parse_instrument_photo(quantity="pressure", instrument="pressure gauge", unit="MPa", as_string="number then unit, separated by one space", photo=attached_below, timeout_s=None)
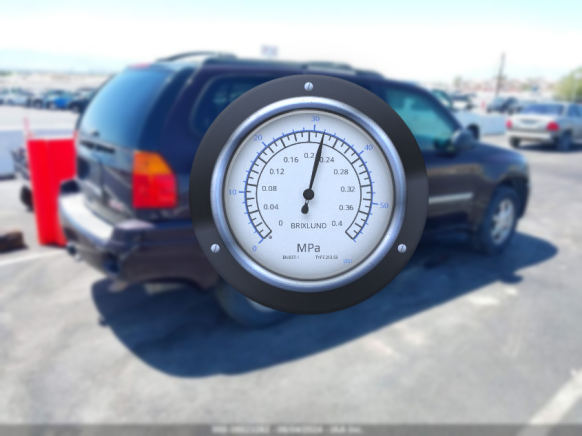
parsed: 0.22 MPa
